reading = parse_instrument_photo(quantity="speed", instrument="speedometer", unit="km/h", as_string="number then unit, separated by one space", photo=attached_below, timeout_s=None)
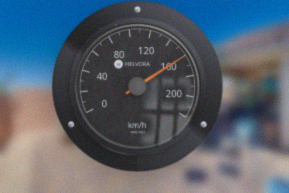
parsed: 160 km/h
